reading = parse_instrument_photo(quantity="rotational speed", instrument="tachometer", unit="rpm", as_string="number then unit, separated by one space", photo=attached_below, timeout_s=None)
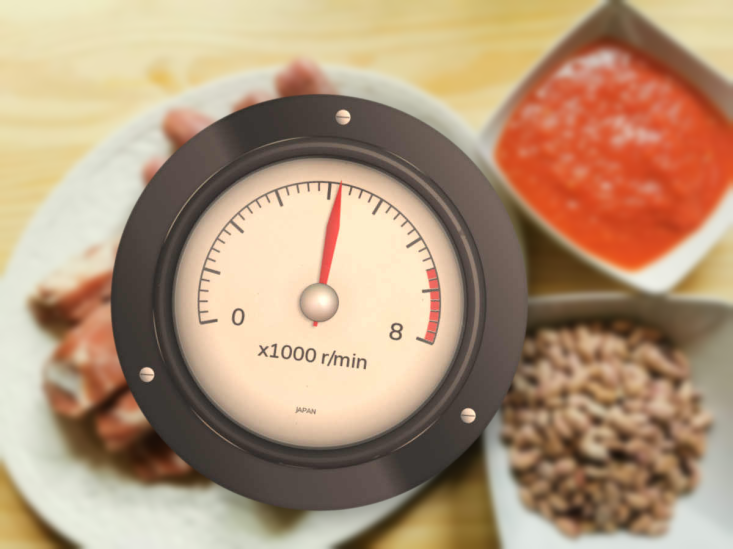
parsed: 4200 rpm
